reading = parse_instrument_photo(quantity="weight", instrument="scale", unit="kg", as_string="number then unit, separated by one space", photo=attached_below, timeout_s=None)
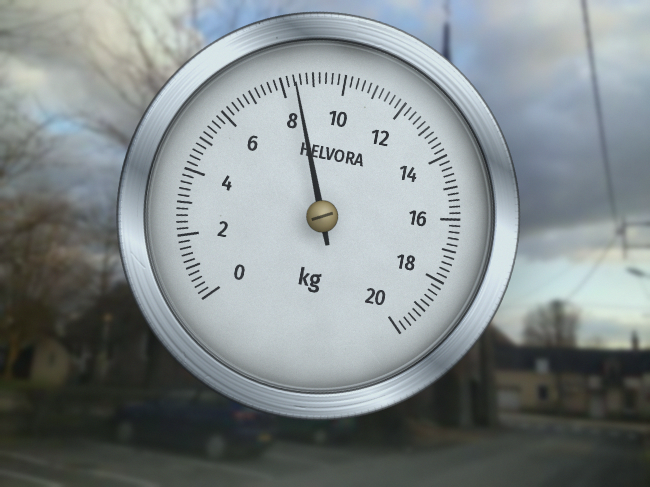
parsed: 8.4 kg
